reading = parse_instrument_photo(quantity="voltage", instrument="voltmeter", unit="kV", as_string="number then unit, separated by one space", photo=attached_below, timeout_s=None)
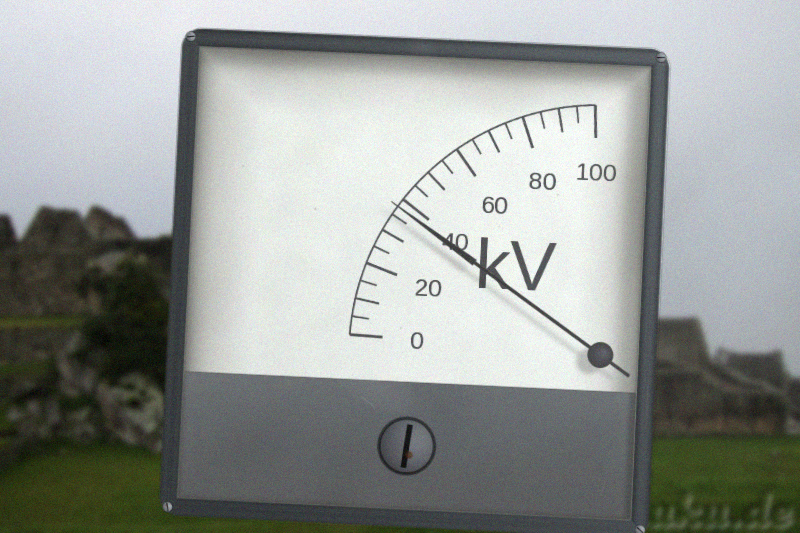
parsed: 37.5 kV
